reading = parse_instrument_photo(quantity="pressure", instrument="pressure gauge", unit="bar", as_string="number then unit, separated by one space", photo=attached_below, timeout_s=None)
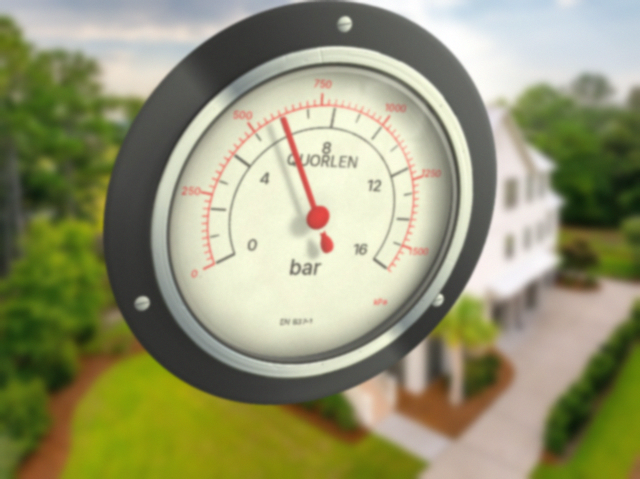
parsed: 6 bar
